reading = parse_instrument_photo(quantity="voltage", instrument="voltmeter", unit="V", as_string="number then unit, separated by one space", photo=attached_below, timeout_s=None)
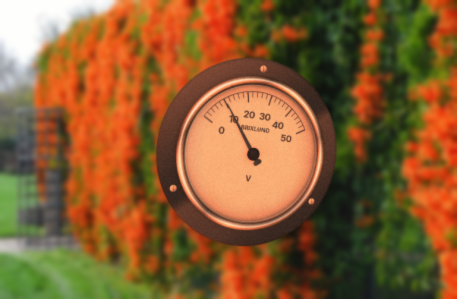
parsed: 10 V
